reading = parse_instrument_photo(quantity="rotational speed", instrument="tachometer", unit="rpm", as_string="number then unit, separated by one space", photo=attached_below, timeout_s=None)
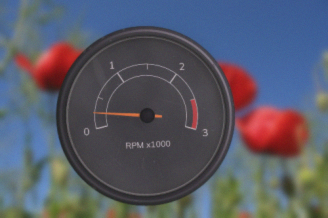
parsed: 250 rpm
